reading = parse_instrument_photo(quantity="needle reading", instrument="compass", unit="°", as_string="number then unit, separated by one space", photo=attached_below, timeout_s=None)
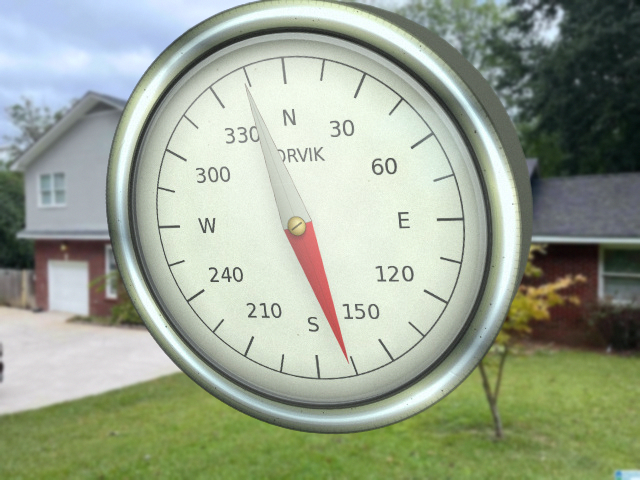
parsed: 165 °
